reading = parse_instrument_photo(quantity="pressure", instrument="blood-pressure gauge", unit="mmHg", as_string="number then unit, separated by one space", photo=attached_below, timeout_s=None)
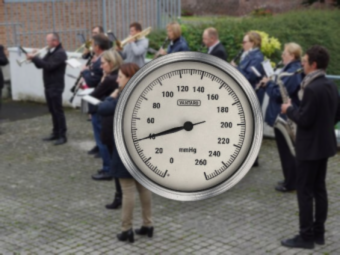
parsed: 40 mmHg
